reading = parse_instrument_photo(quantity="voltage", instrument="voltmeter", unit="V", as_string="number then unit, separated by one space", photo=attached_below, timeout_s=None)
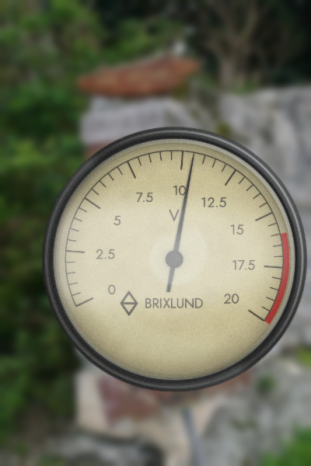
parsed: 10.5 V
